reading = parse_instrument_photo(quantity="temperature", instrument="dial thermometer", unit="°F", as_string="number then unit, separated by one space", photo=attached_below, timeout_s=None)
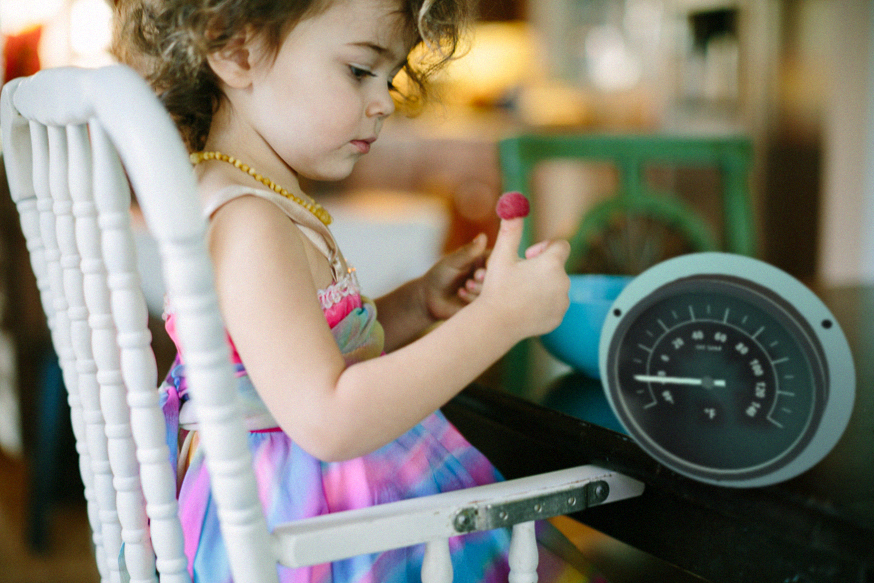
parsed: -20 °F
